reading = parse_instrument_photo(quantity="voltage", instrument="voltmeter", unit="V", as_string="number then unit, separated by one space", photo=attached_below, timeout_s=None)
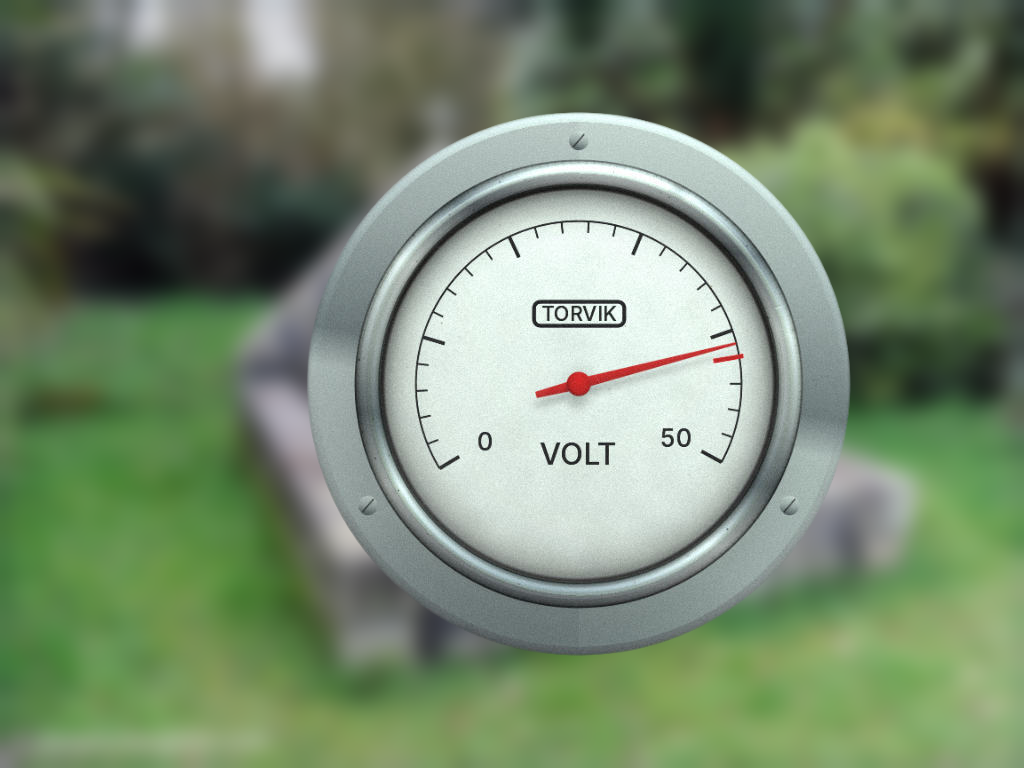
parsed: 41 V
